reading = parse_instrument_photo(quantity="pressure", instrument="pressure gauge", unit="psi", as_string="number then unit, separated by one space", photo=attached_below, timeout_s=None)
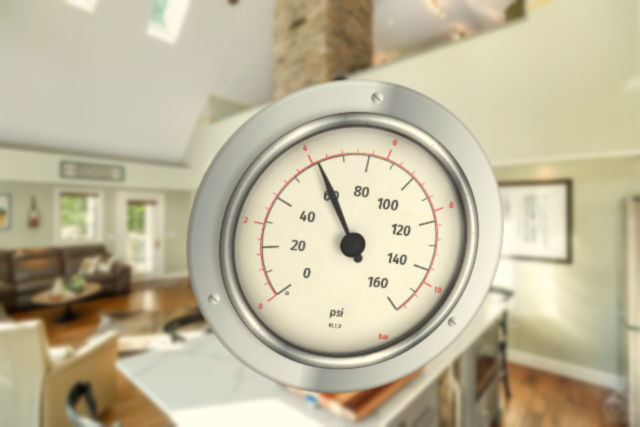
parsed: 60 psi
